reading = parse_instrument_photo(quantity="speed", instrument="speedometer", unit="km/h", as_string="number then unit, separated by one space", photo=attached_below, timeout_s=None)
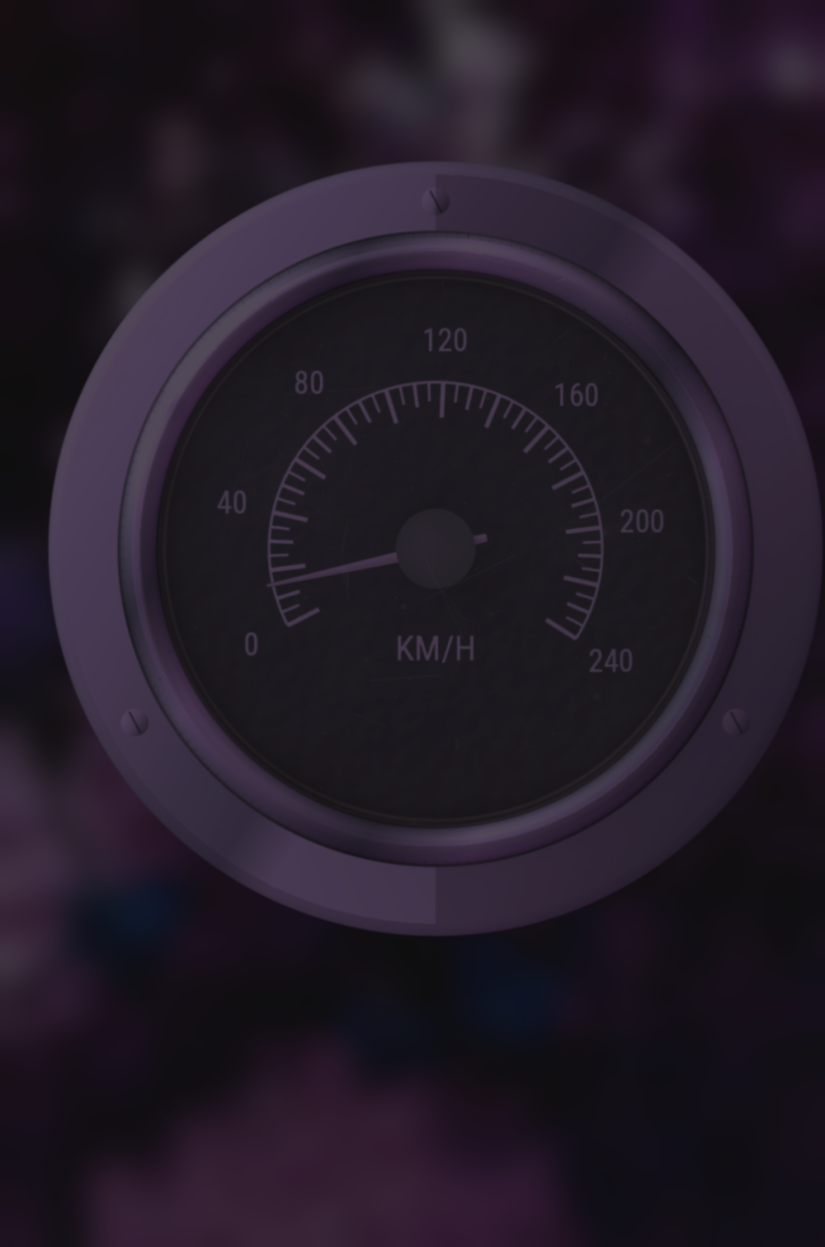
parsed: 15 km/h
